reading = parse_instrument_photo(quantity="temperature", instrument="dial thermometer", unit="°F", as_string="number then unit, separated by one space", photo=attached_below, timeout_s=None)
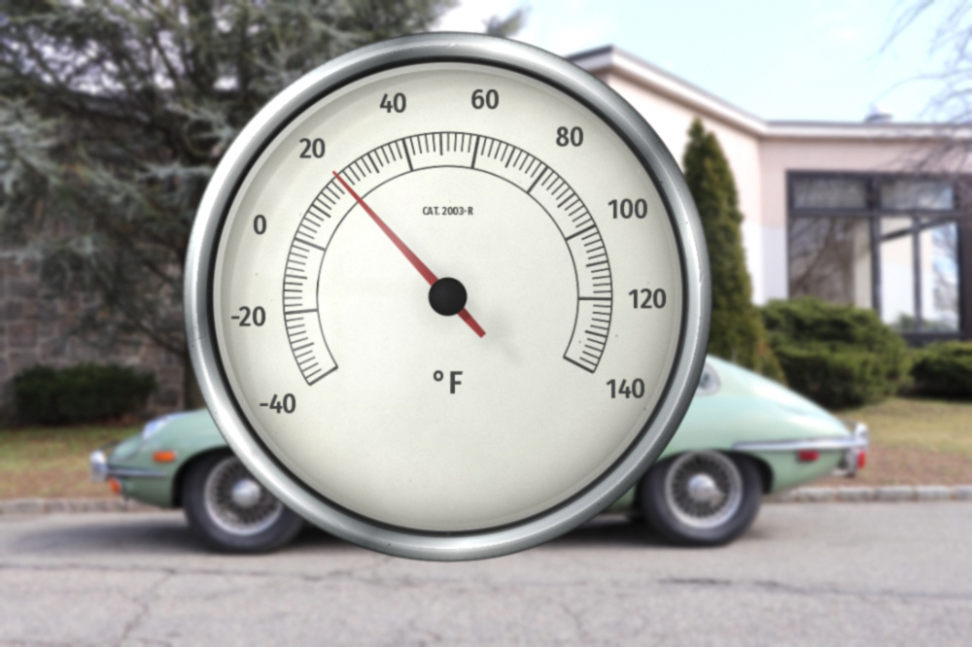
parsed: 20 °F
